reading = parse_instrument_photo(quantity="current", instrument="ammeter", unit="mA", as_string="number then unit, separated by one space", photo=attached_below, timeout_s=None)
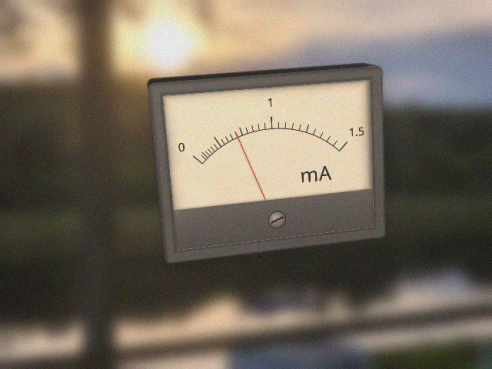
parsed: 0.7 mA
